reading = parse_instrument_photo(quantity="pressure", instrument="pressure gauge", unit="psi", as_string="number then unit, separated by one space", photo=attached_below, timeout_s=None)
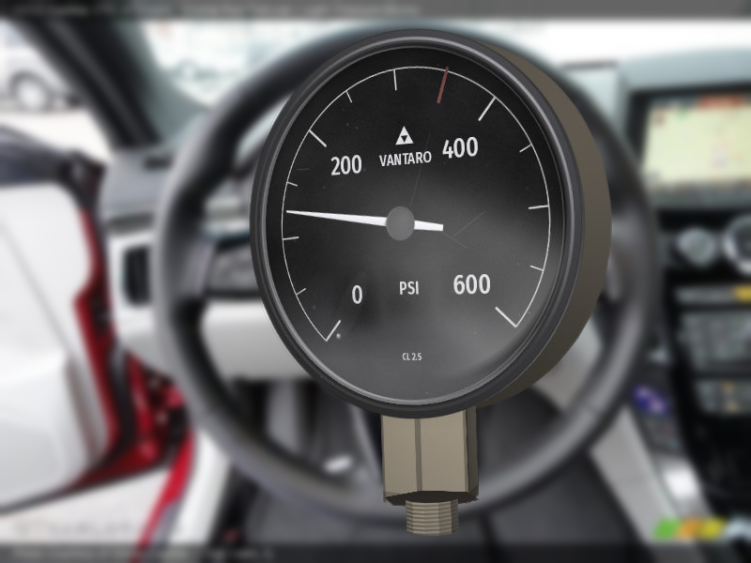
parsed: 125 psi
